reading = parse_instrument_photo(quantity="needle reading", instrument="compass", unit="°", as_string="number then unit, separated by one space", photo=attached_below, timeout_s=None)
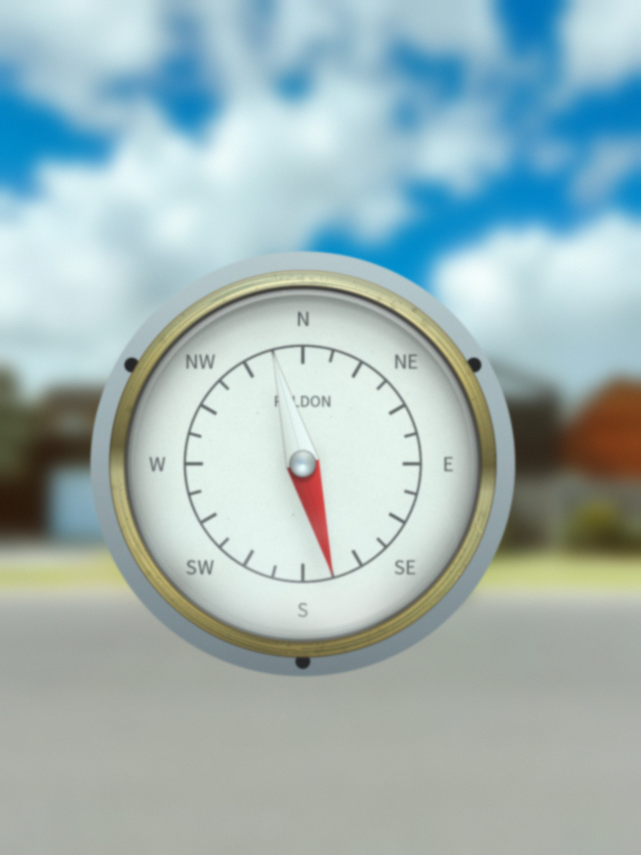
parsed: 165 °
